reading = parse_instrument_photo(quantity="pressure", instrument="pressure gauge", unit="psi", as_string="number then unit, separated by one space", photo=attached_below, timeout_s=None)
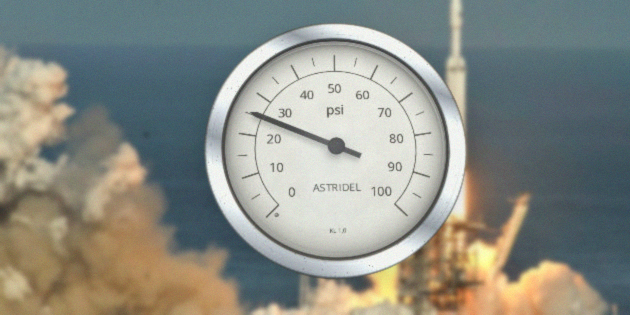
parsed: 25 psi
